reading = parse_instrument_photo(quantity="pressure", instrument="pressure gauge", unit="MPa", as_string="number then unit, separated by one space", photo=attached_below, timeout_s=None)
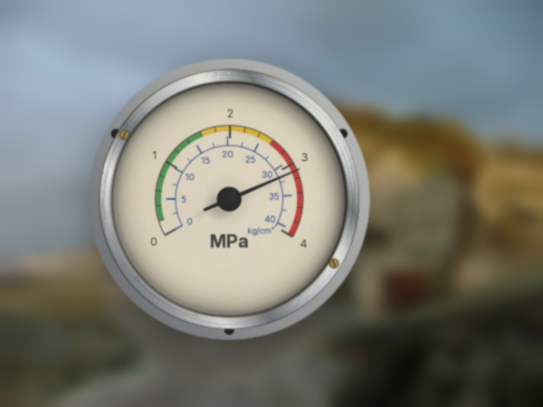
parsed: 3.1 MPa
